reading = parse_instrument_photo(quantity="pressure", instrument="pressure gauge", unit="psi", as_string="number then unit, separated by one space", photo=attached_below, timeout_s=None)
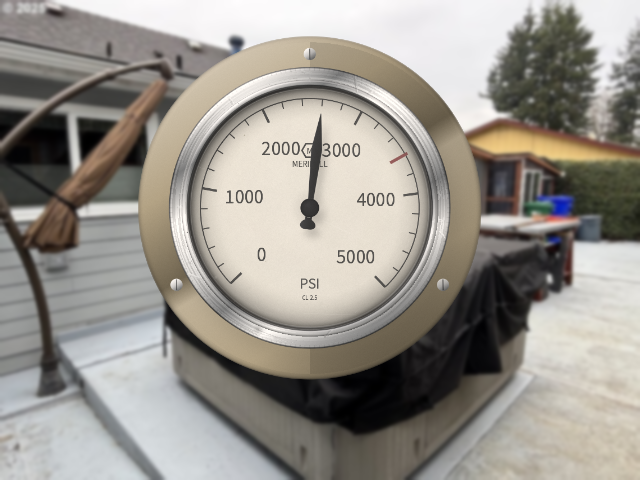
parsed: 2600 psi
